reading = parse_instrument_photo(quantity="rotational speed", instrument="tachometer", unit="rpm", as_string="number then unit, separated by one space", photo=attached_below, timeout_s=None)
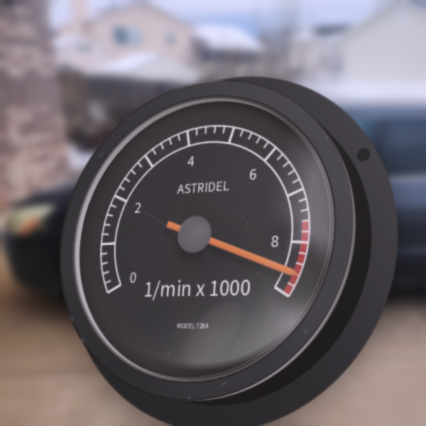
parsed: 8600 rpm
